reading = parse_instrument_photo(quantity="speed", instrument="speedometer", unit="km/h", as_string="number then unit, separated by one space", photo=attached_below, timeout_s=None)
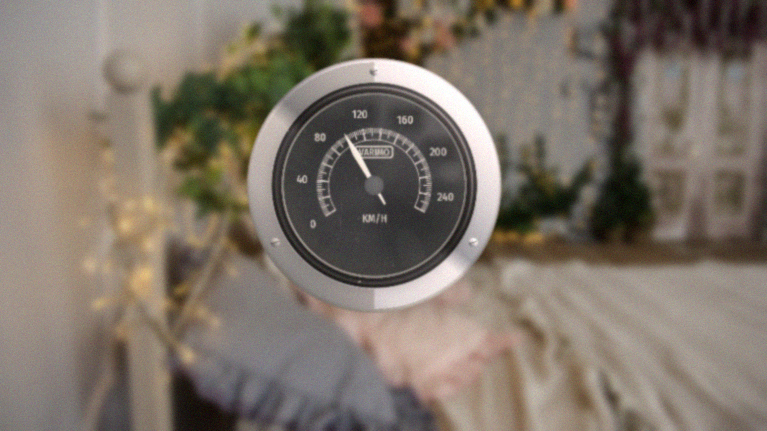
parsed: 100 km/h
